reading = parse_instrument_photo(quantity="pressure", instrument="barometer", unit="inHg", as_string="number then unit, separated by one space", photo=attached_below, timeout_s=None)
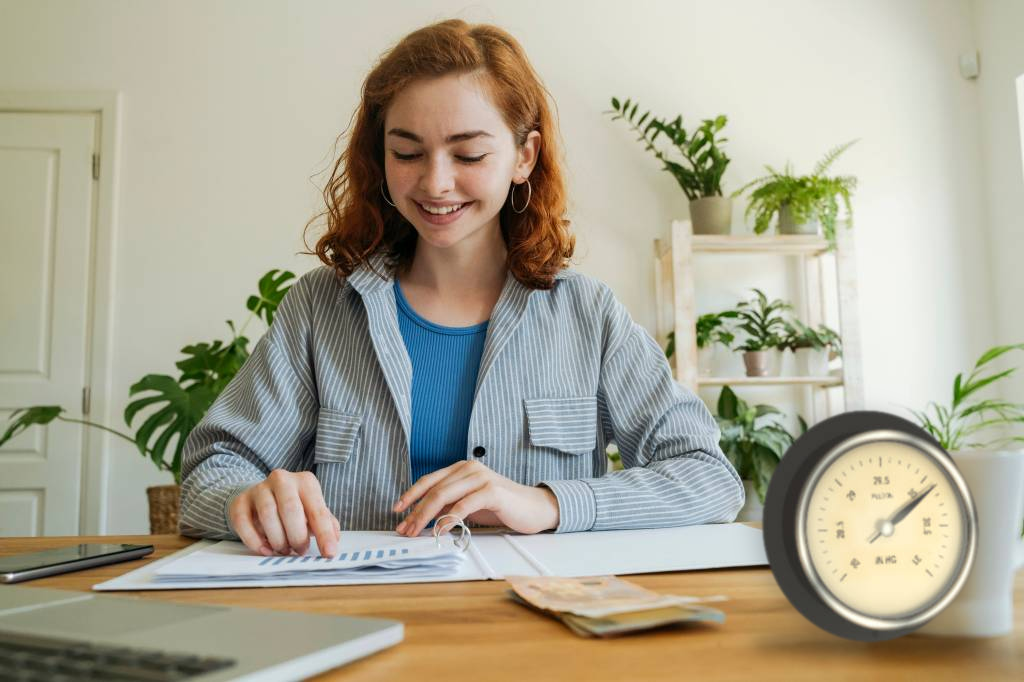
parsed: 30.1 inHg
